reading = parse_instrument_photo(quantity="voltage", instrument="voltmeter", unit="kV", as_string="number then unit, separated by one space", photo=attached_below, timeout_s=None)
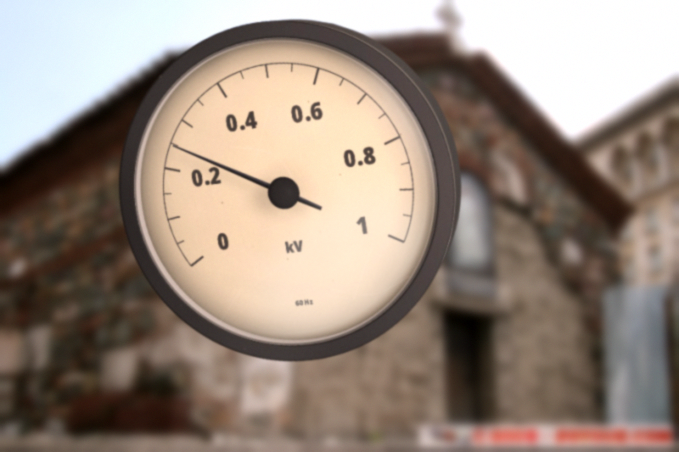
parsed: 0.25 kV
